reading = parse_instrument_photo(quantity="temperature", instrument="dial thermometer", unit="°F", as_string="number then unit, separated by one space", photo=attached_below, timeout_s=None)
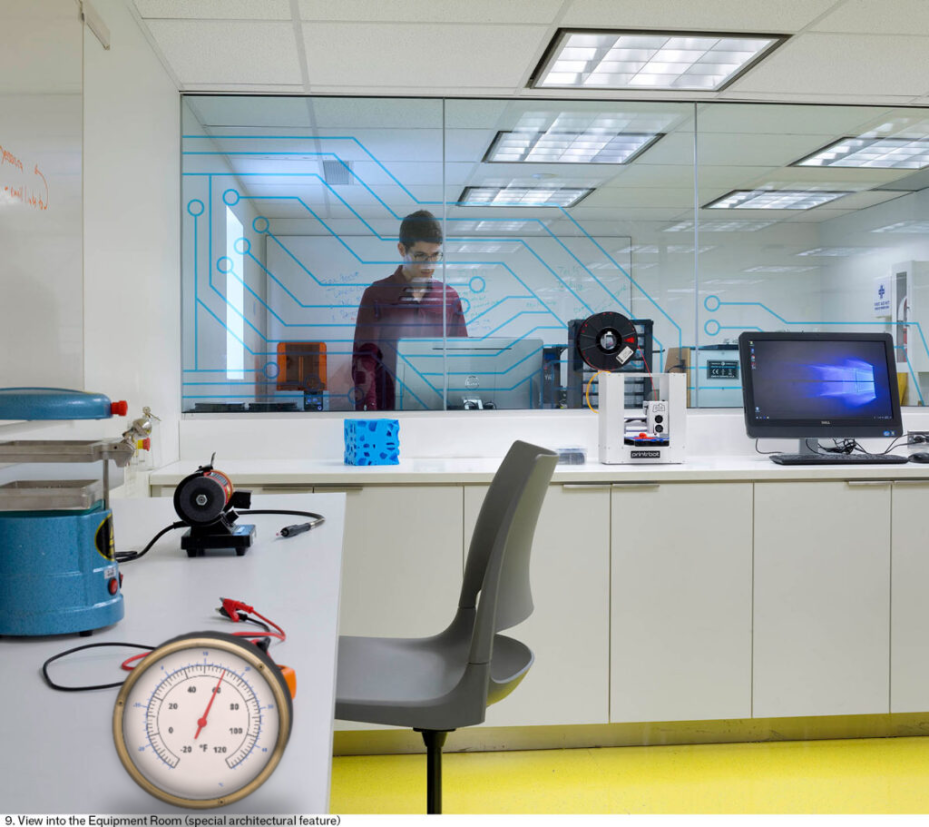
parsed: 60 °F
